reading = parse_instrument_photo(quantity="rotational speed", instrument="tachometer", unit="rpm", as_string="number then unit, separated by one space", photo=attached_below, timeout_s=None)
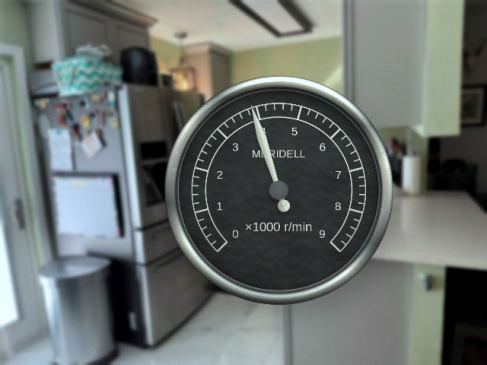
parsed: 3900 rpm
